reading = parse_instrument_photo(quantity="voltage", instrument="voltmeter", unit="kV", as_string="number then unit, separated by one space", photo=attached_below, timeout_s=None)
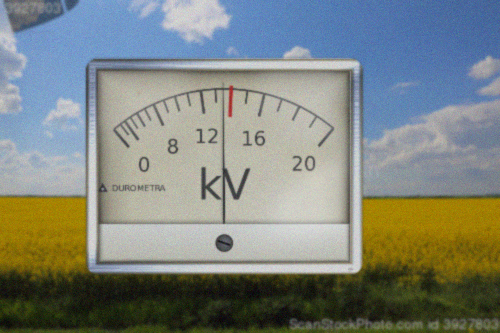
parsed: 13.5 kV
